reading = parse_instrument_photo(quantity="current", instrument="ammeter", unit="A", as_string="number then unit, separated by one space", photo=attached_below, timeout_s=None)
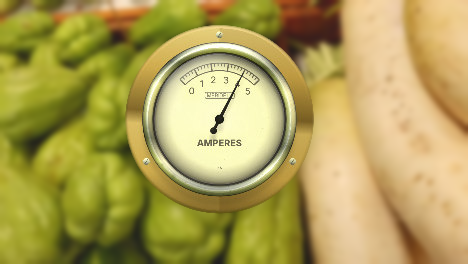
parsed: 4 A
